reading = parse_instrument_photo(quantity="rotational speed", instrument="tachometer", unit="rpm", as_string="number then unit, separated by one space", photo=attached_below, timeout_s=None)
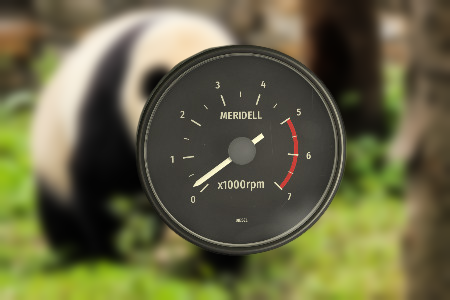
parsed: 250 rpm
